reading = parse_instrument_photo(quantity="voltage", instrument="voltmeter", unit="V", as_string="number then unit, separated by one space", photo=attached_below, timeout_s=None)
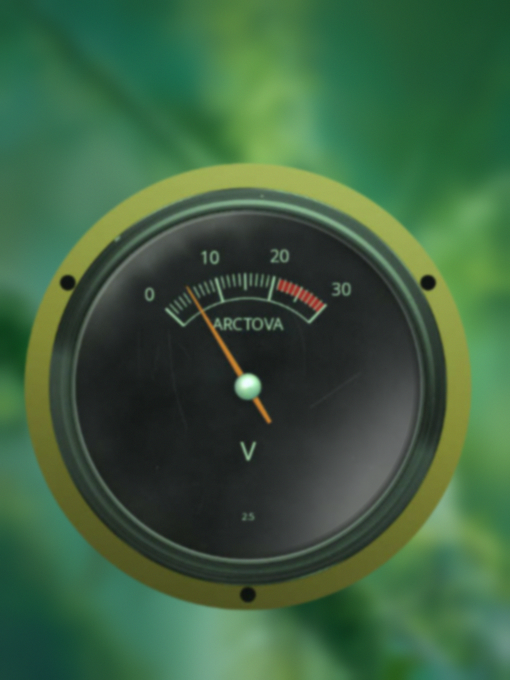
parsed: 5 V
